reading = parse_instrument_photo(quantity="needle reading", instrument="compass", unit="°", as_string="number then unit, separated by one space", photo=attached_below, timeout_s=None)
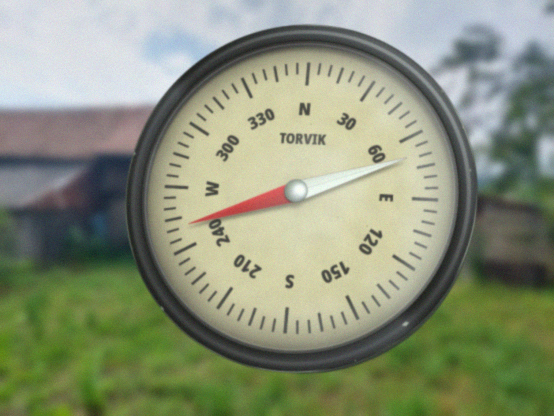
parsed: 250 °
